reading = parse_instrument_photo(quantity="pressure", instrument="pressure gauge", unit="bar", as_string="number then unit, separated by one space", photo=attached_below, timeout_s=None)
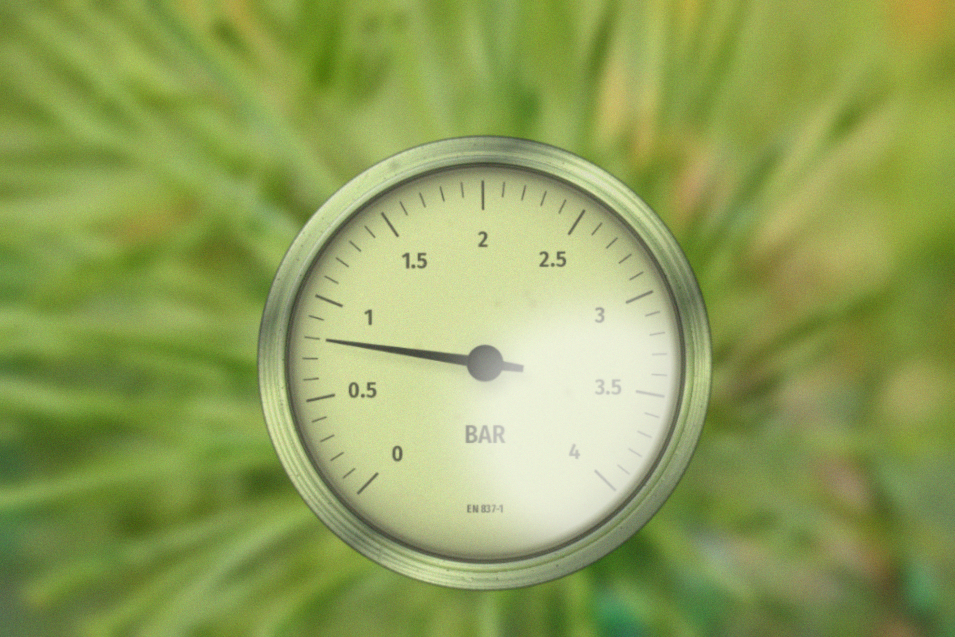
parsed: 0.8 bar
